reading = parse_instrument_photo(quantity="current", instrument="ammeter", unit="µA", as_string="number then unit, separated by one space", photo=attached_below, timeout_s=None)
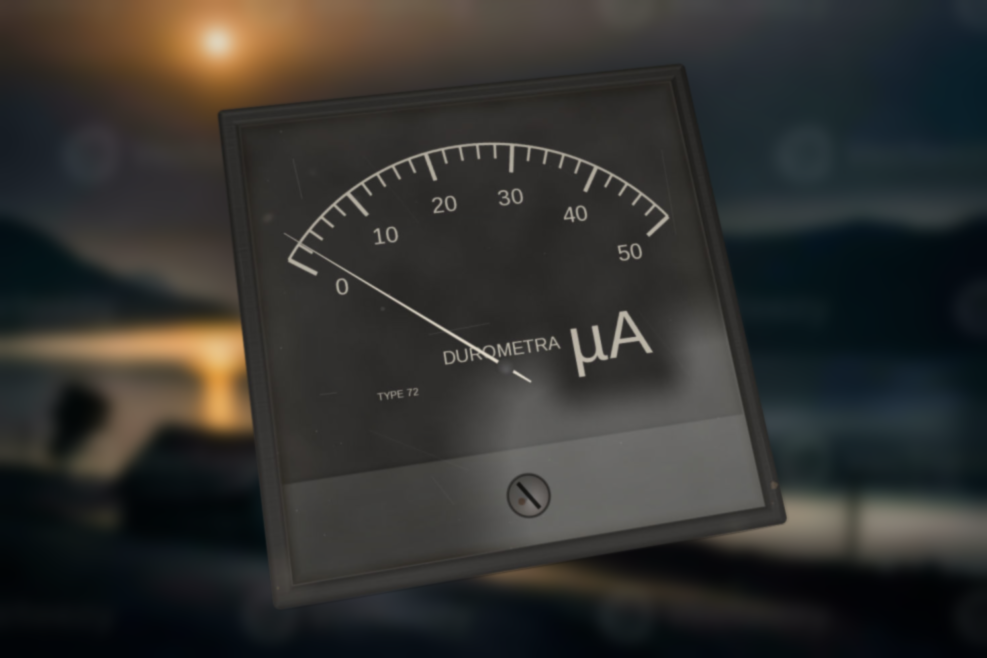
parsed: 2 µA
